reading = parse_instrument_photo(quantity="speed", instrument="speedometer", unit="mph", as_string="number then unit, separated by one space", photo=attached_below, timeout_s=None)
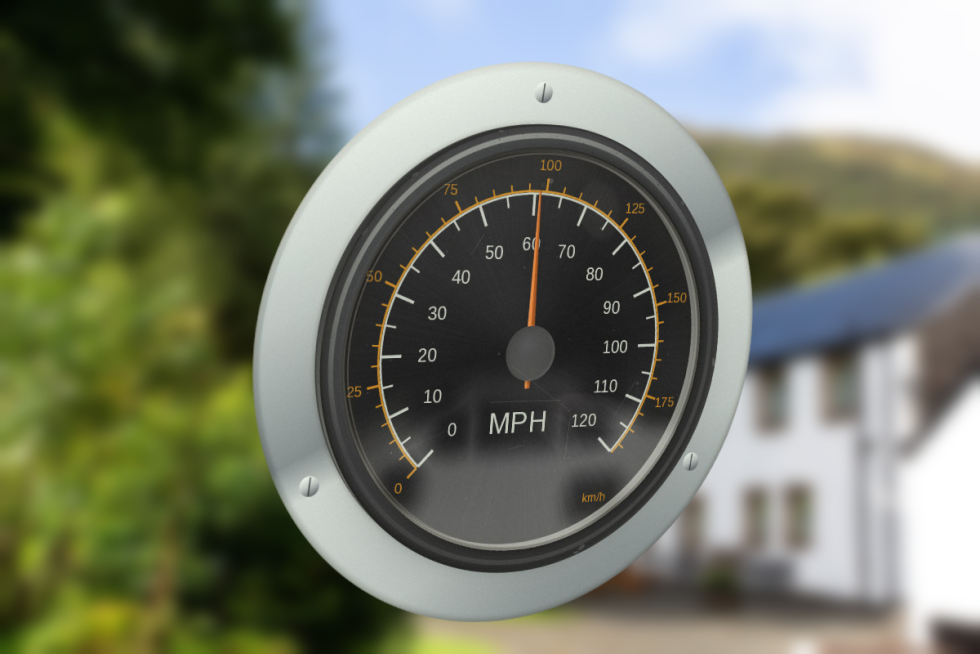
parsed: 60 mph
